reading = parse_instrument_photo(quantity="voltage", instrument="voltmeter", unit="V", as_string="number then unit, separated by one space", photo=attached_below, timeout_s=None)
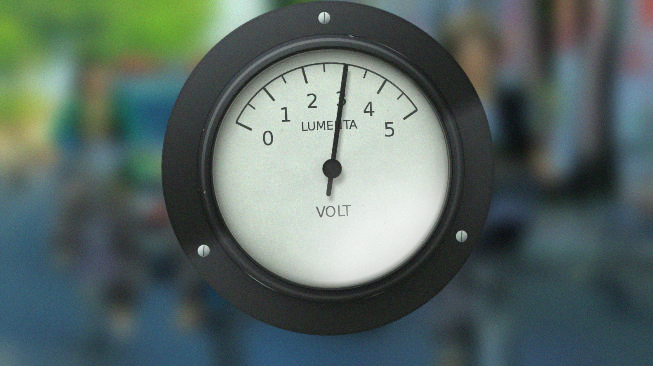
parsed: 3 V
